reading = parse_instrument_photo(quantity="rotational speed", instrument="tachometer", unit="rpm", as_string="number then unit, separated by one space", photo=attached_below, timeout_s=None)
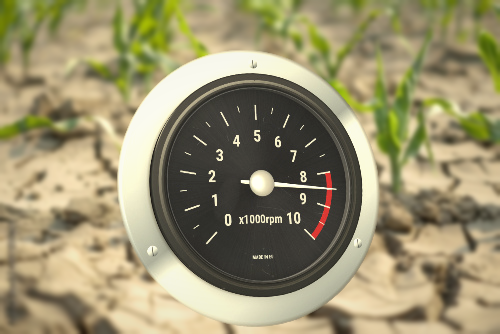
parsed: 8500 rpm
